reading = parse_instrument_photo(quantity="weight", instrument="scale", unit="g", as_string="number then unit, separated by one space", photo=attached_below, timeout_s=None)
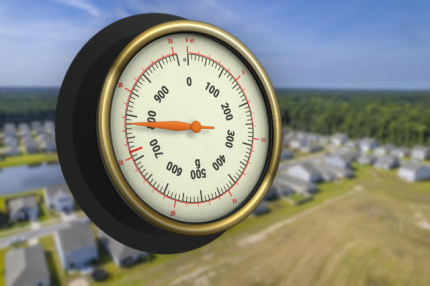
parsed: 780 g
